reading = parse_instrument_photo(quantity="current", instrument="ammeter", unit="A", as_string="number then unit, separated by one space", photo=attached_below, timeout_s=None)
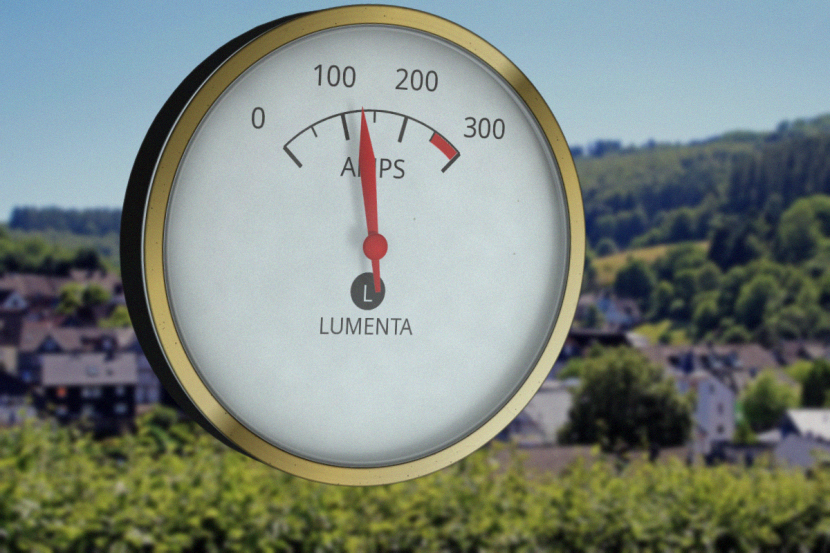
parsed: 125 A
